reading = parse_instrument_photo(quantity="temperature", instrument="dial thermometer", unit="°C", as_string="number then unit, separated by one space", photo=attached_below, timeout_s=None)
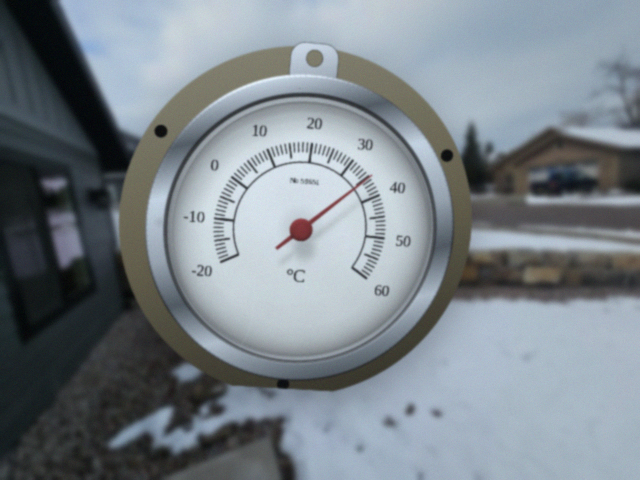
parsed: 35 °C
